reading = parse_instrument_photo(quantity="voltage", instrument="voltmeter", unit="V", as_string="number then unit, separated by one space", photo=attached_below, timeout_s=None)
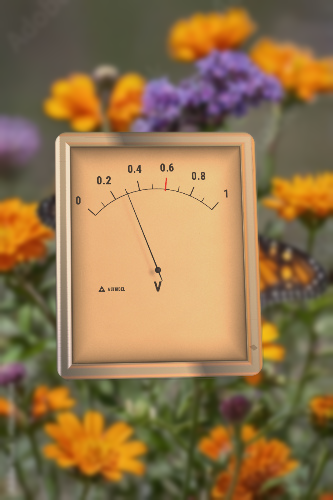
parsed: 0.3 V
